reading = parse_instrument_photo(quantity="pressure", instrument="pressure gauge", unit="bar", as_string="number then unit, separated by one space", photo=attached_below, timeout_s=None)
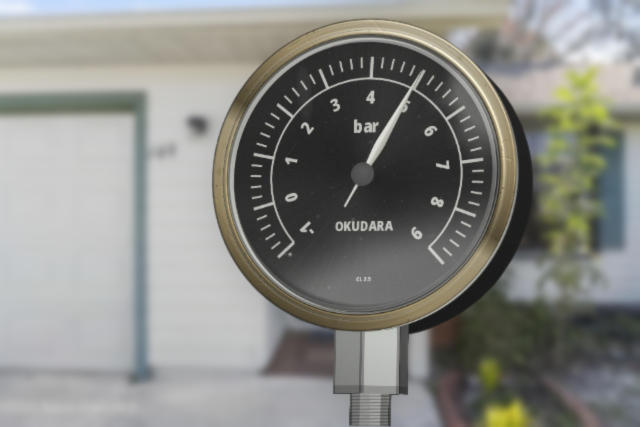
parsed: 5 bar
